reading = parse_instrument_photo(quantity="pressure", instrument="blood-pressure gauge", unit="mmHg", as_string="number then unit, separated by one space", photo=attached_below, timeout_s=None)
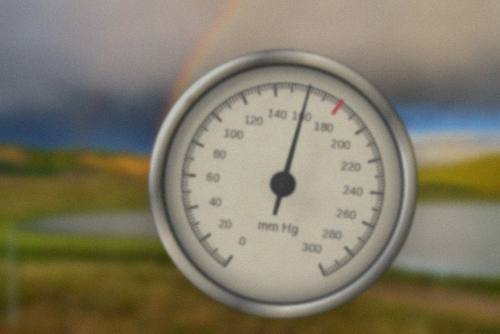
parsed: 160 mmHg
